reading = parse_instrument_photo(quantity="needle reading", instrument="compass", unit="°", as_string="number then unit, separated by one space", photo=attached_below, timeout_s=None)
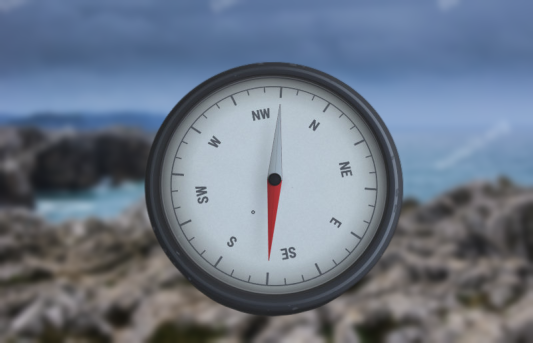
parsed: 150 °
